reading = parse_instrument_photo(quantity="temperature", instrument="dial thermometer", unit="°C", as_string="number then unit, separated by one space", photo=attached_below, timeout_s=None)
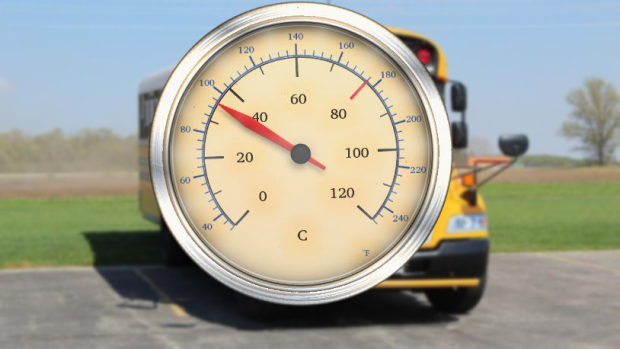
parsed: 35 °C
